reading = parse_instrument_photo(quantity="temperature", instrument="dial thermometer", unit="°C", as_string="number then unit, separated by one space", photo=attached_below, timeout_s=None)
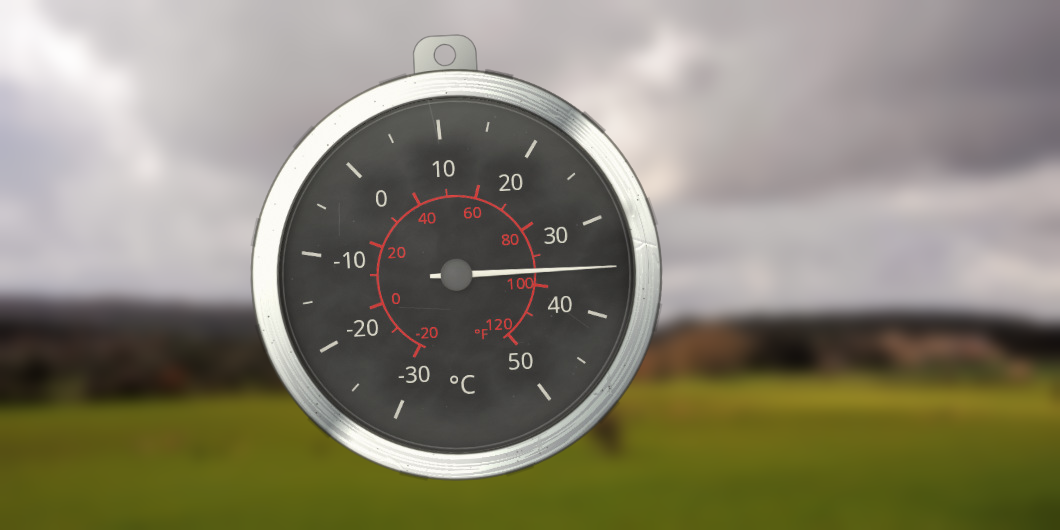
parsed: 35 °C
